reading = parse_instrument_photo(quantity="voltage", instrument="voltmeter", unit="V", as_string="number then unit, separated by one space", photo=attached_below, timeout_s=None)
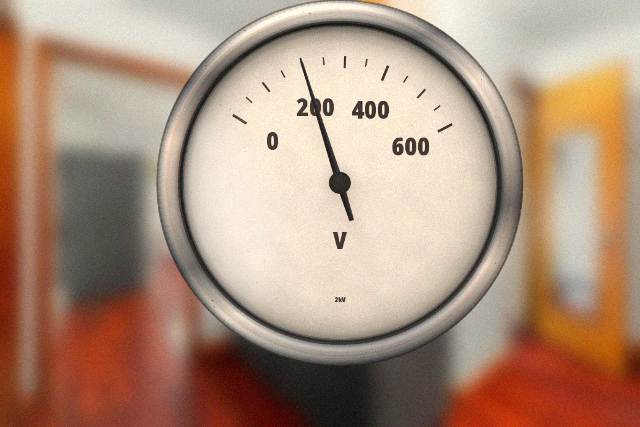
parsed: 200 V
